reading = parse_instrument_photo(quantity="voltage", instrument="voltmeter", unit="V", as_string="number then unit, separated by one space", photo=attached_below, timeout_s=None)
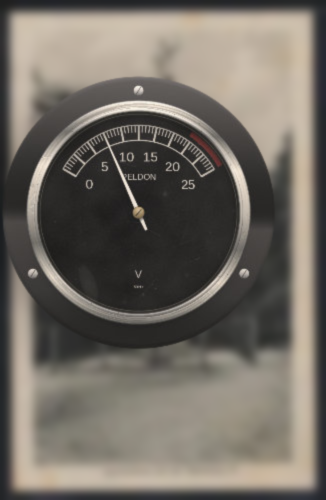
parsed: 7.5 V
